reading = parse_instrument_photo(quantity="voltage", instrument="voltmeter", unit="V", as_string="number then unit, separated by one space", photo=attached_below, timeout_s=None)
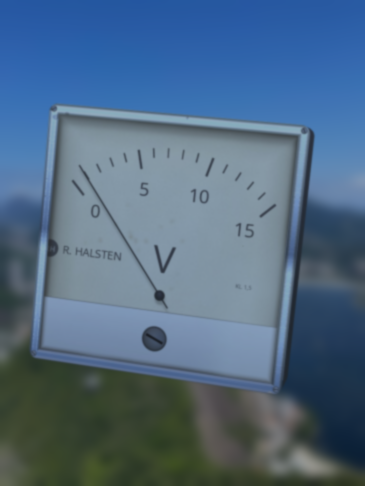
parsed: 1 V
